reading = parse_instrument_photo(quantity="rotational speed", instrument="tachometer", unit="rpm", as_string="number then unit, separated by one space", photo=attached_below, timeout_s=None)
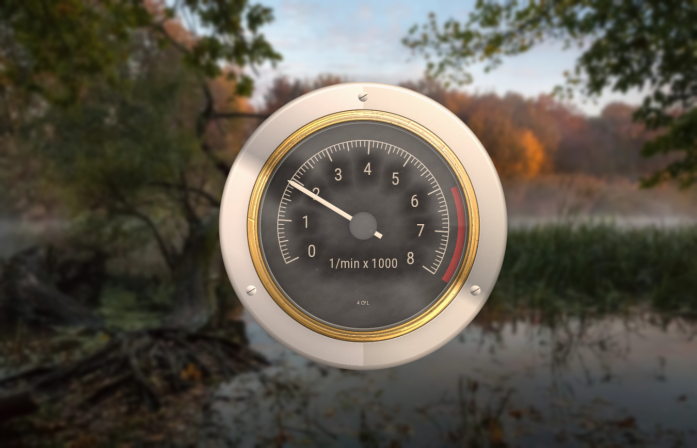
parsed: 1900 rpm
